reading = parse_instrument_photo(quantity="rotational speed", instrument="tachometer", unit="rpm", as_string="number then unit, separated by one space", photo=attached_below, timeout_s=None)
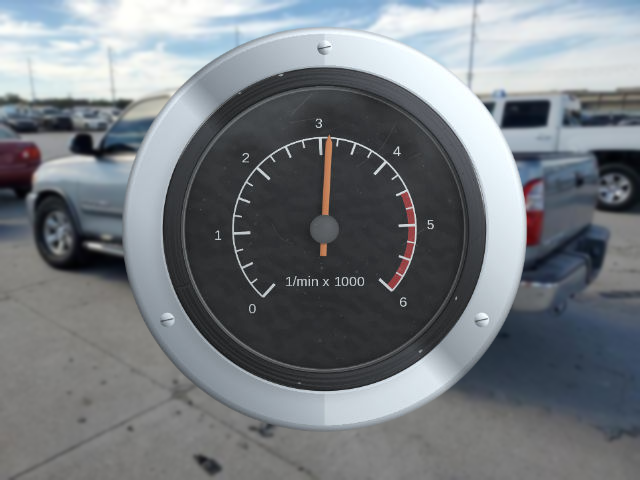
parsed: 3125 rpm
